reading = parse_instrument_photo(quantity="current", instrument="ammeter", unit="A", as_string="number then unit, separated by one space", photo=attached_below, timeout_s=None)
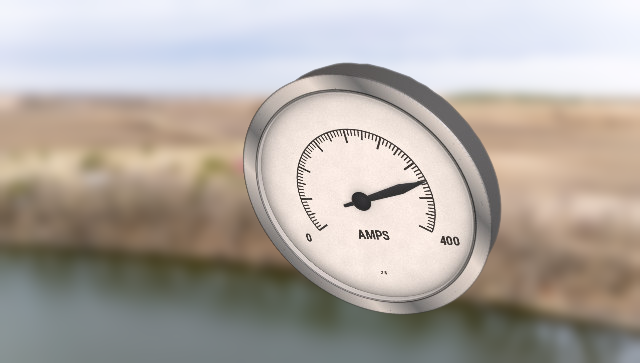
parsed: 325 A
